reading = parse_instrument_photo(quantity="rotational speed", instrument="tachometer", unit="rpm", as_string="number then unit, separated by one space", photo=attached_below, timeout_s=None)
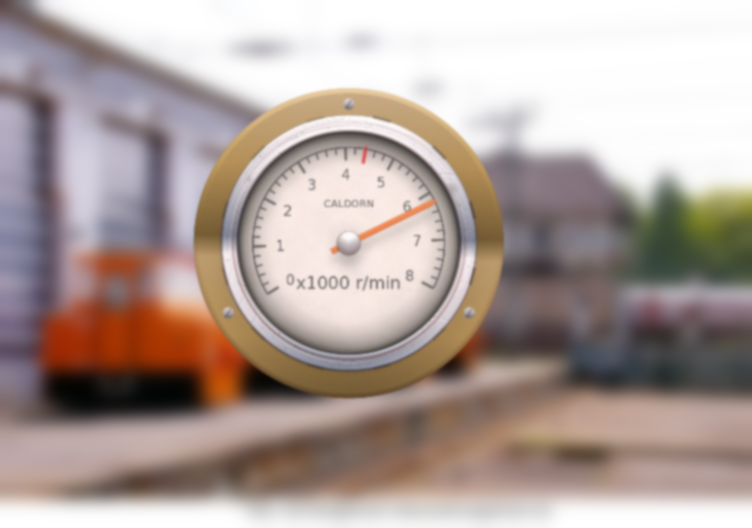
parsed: 6200 rpm
